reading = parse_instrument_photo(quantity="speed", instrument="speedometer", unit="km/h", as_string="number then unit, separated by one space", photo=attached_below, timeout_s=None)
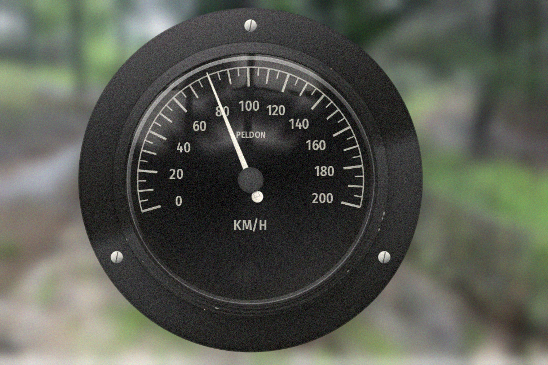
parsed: 80 km/h
